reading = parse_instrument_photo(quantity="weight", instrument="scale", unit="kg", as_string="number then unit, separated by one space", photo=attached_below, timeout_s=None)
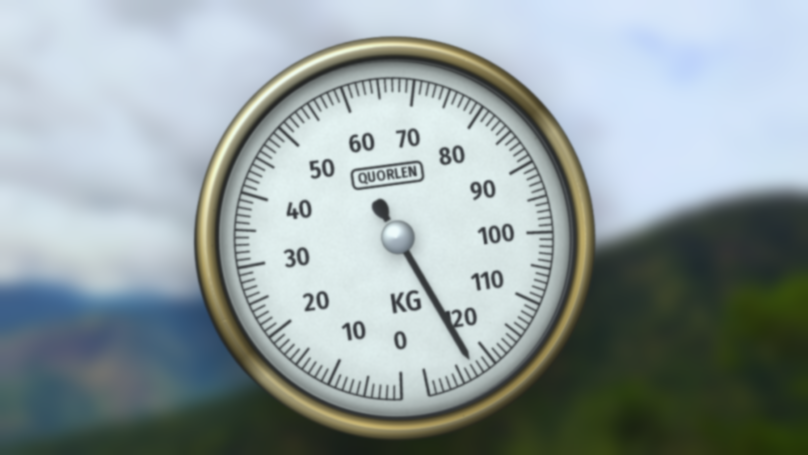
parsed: 123 kg
